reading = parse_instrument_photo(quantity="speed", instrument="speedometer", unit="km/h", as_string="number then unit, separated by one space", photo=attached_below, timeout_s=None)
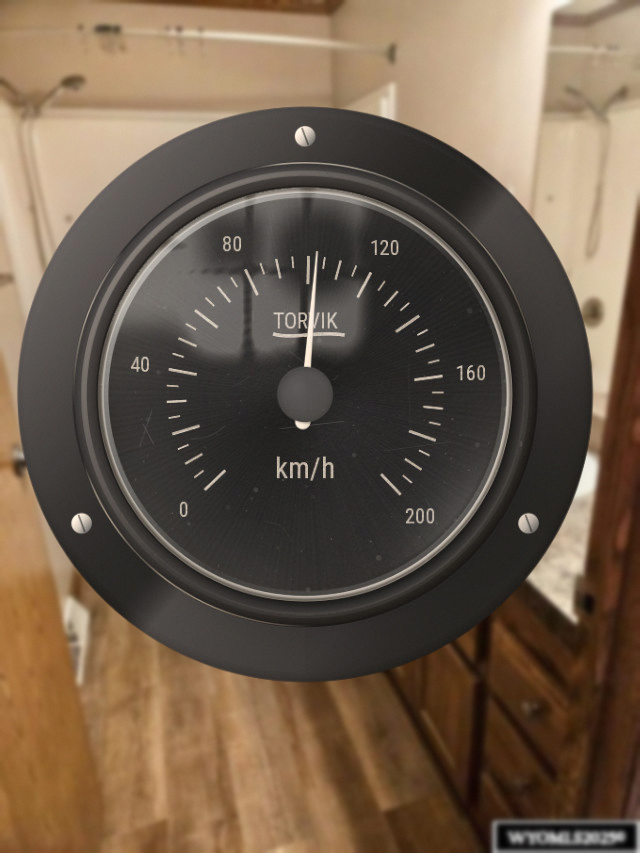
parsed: 102.5 km/h
